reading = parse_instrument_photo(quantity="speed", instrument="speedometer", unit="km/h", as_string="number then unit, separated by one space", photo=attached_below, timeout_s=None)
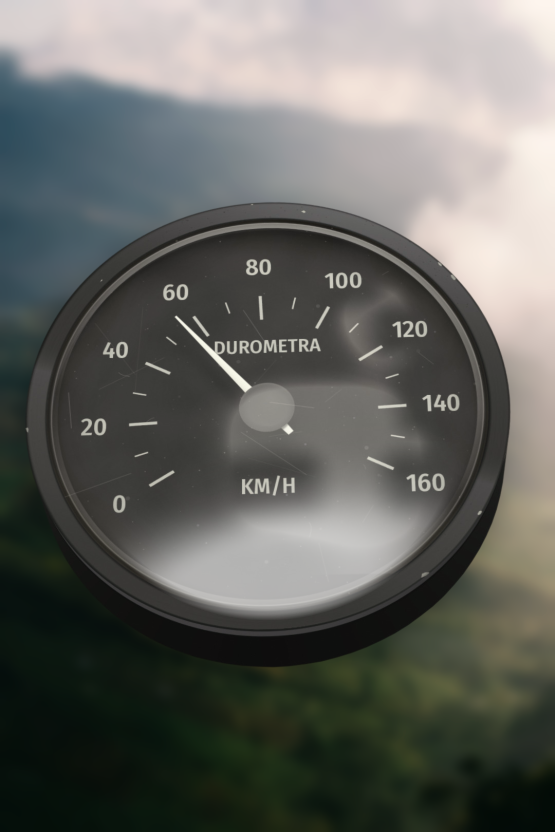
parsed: 55 km/h
